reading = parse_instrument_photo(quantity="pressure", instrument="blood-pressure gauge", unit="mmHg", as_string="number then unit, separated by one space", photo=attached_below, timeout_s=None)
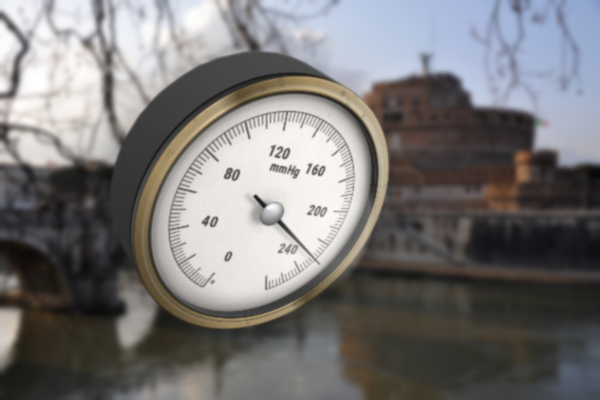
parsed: 230 mmHg
